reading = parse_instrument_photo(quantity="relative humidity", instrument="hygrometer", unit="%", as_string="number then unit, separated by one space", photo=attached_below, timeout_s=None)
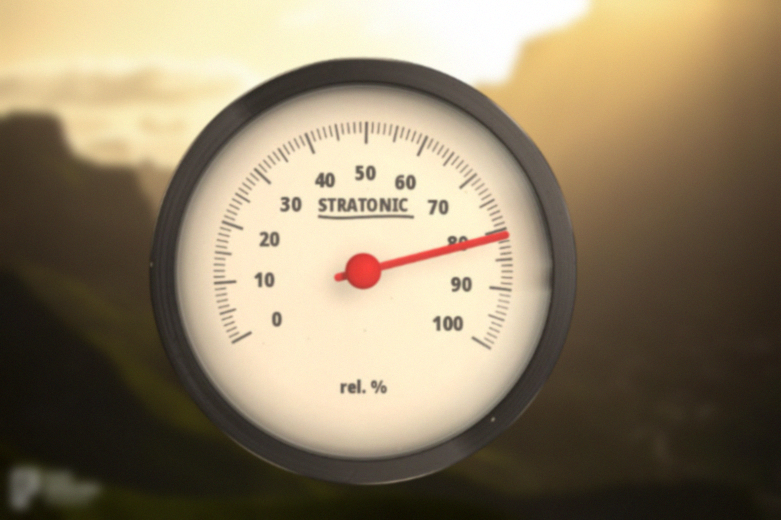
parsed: 81 %
